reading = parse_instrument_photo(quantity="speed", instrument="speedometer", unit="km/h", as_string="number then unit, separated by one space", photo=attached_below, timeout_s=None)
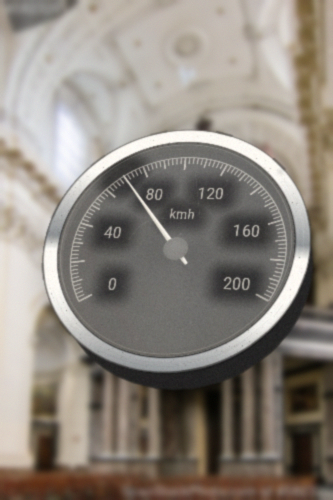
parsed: 70 km/h
